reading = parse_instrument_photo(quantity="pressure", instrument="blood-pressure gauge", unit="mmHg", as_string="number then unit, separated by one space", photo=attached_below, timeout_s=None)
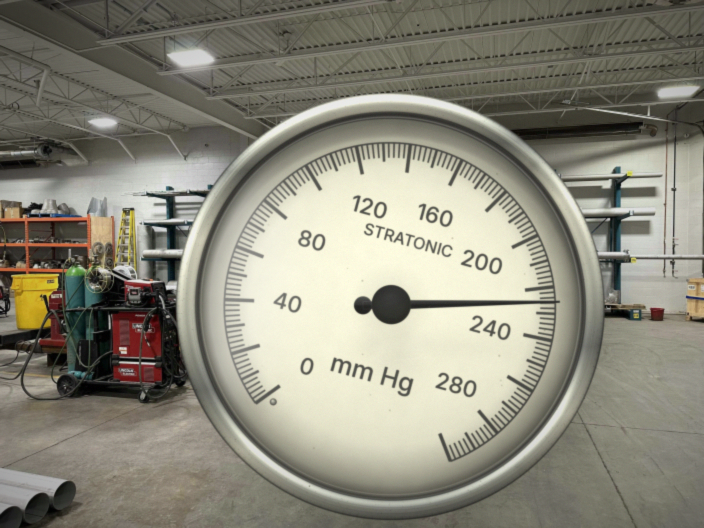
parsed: 226 mmHg
